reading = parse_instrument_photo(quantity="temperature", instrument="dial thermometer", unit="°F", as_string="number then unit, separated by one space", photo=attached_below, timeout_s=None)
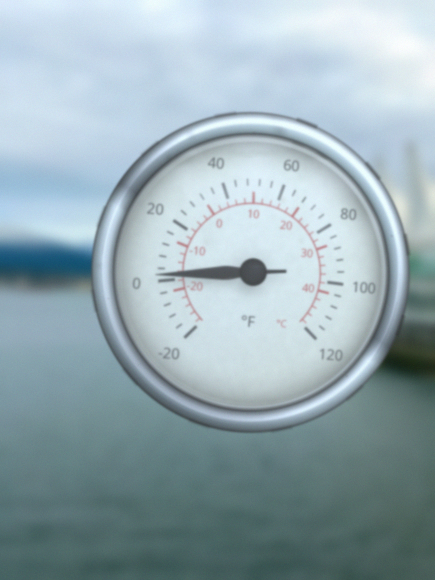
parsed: 2 °F
